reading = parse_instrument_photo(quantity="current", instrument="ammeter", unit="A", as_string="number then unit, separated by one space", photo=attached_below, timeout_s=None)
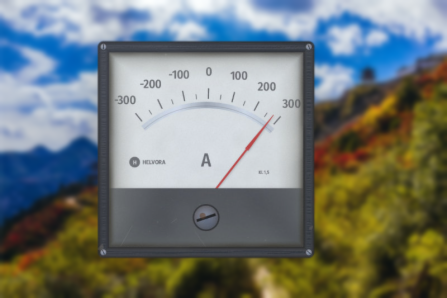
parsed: 275 A
